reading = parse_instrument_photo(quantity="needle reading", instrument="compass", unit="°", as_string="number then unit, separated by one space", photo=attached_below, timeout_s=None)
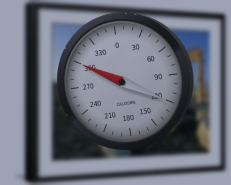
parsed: 300 °
